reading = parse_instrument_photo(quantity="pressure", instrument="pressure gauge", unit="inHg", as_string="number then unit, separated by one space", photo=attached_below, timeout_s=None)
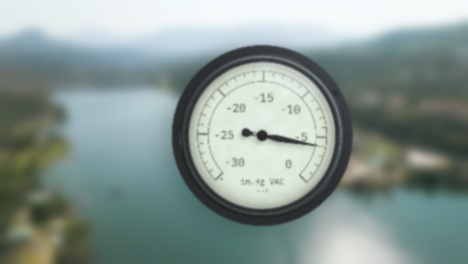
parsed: -4 inHg
